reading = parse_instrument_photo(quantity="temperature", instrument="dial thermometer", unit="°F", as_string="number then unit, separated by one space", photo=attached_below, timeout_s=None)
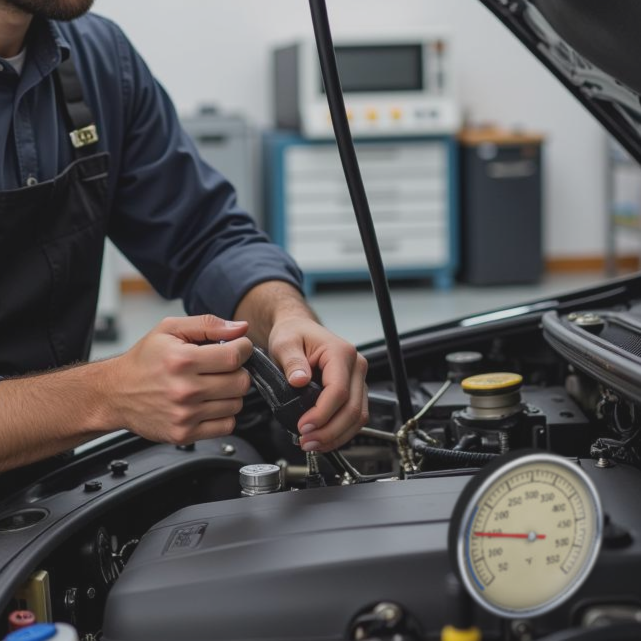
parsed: 150 °F
